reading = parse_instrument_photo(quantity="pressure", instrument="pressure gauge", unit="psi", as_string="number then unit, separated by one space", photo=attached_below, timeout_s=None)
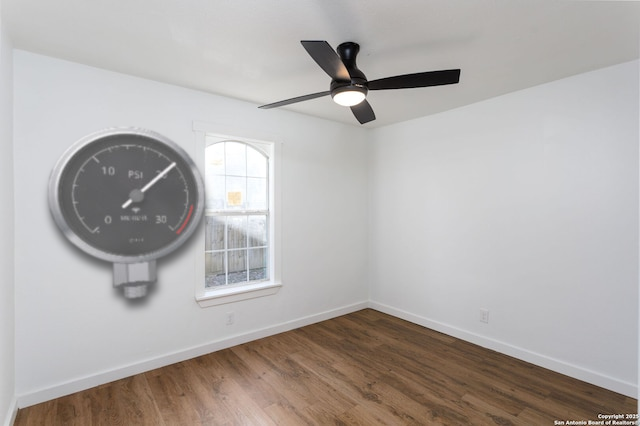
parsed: 20 psi
